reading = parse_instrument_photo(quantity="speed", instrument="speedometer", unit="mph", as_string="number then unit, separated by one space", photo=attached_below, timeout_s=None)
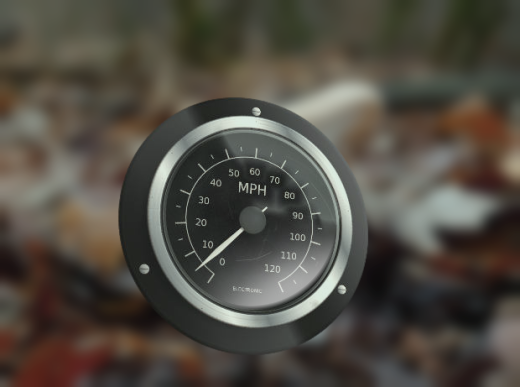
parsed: 5 mph
